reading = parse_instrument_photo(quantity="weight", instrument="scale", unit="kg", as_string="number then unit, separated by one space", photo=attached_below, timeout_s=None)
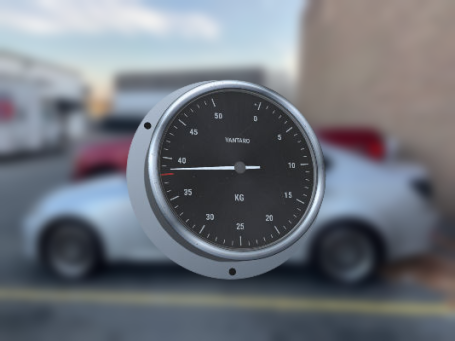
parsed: 38.5 kg
